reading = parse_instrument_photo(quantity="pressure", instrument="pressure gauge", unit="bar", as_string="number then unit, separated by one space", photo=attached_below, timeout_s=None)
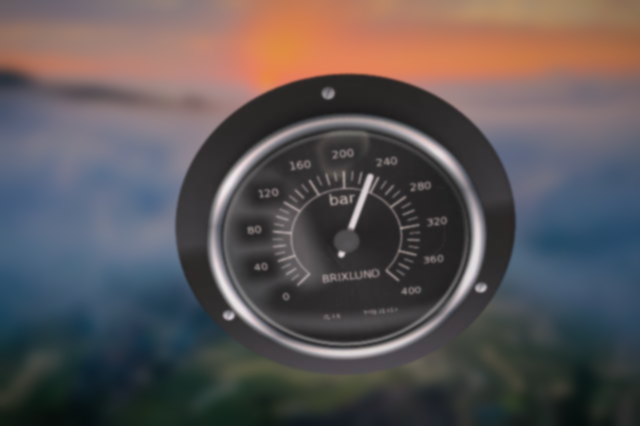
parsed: 230 bar
